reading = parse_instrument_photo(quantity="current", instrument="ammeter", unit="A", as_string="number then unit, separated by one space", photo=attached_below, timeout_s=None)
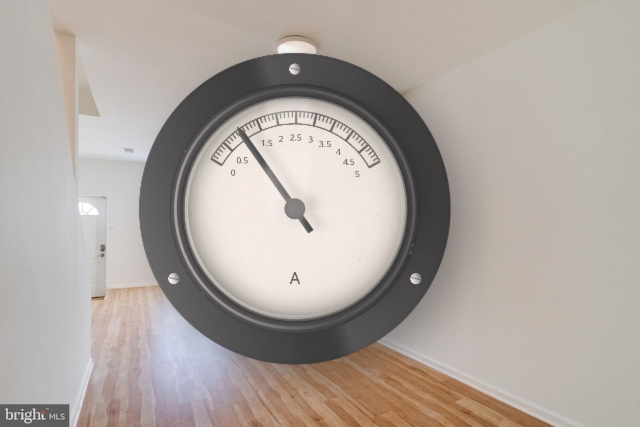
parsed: 1 A
